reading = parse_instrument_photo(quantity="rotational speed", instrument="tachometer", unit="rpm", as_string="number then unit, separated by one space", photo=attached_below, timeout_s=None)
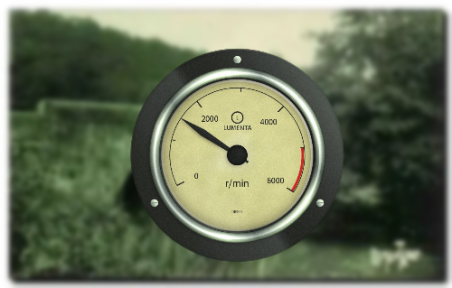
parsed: 1500 rpm
